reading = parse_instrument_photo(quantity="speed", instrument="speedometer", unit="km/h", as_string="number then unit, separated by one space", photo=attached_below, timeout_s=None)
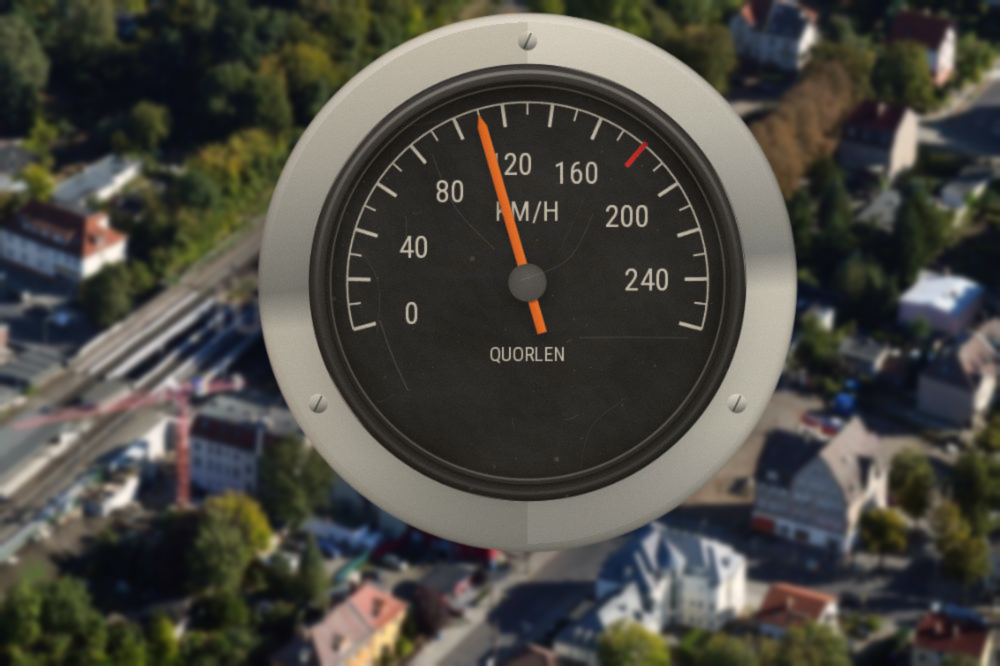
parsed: 110 km/h
